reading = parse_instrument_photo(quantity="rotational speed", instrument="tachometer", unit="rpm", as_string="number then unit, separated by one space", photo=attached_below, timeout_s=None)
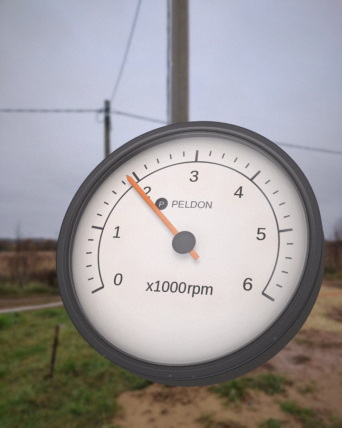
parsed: 1900 rpm
